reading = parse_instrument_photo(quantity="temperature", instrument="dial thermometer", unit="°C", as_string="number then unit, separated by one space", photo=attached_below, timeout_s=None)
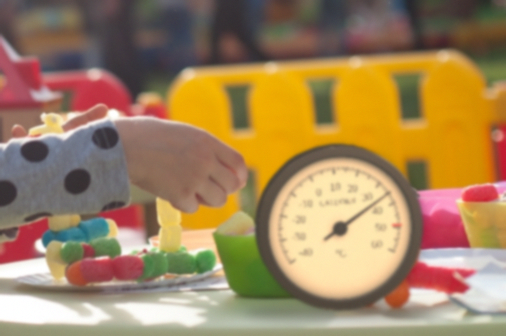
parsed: 35 °C
